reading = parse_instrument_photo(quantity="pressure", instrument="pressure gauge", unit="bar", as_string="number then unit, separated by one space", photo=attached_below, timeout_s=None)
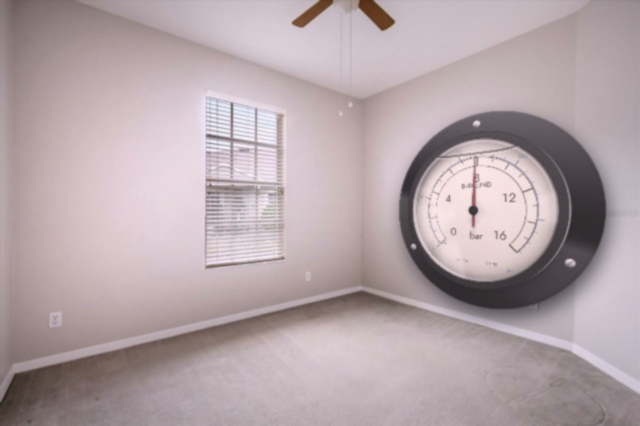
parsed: 8 bar
